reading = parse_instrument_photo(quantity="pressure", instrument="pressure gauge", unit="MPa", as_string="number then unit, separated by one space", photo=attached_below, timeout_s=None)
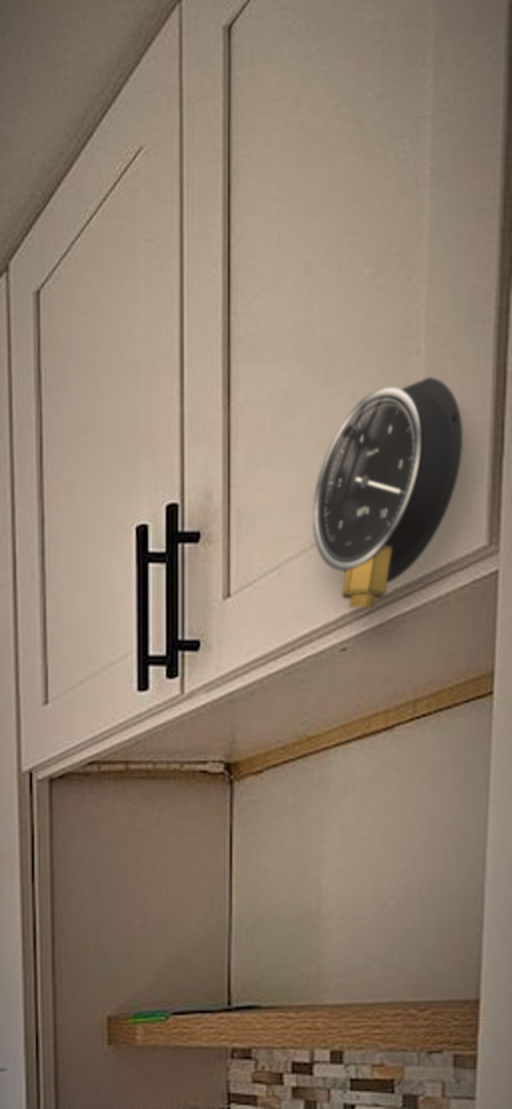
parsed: 9 MPa
